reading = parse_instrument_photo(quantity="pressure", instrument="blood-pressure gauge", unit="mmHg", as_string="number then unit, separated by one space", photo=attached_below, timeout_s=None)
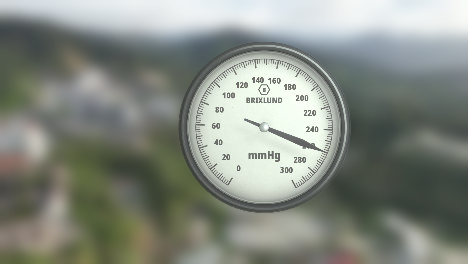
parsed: 260 mmHg
